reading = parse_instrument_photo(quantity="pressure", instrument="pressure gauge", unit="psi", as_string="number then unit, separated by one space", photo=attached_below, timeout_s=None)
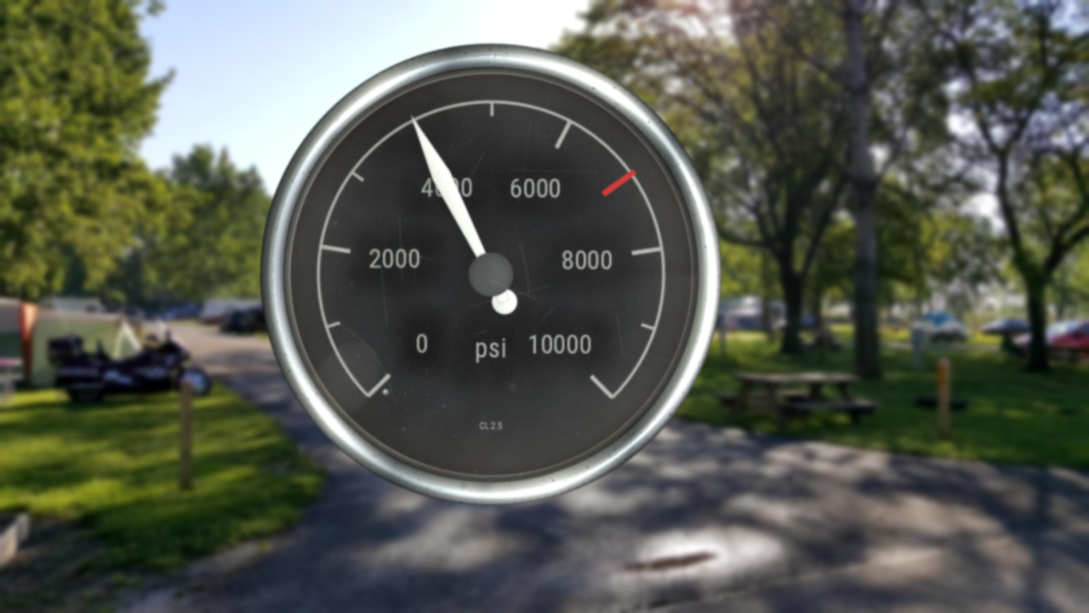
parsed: 4000 psi
